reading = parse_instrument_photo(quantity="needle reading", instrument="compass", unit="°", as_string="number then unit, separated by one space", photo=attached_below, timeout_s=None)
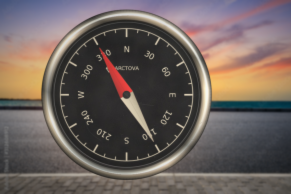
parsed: 330 °
